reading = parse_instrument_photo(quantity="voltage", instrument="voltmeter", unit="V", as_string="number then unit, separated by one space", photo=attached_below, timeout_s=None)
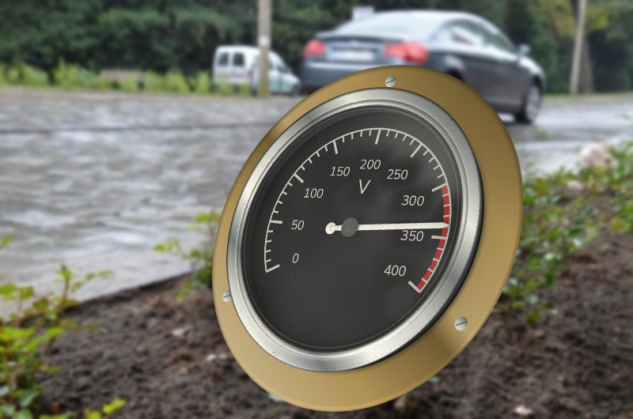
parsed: 340 V
